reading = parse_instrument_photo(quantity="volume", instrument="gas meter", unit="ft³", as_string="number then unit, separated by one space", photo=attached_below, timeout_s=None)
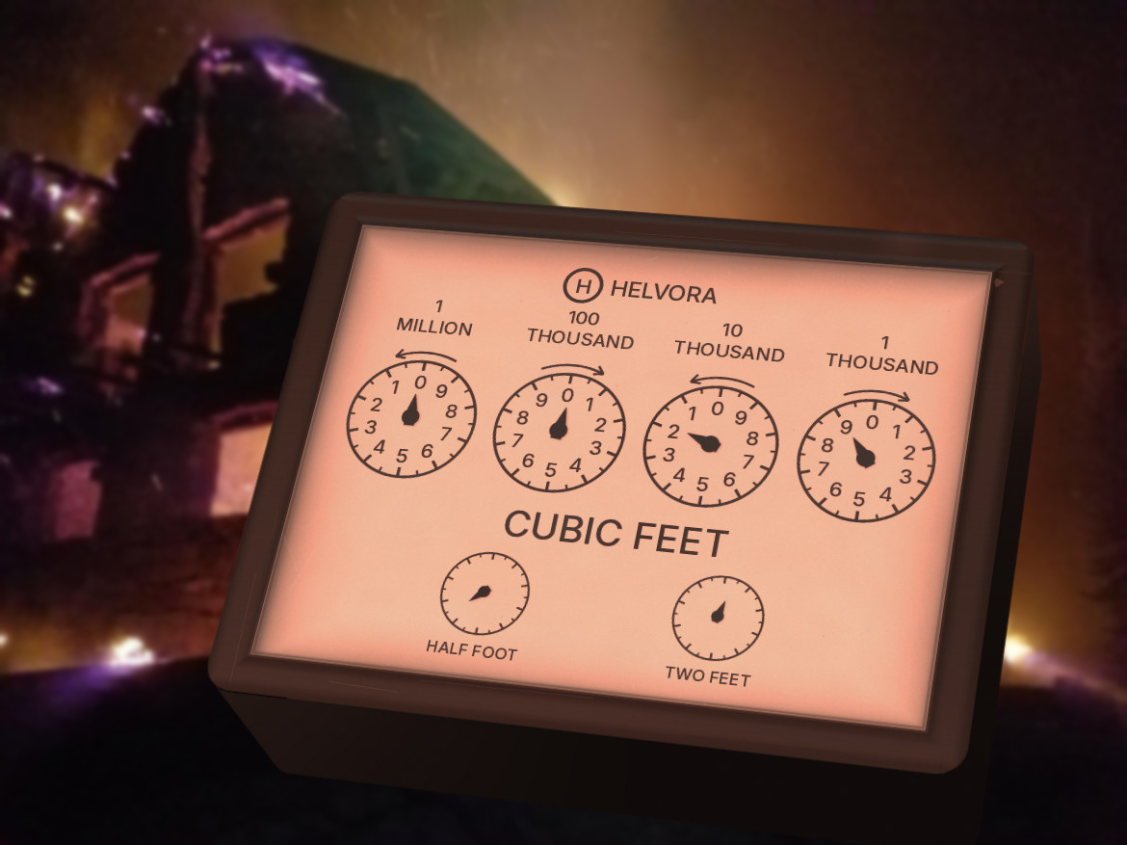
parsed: 1900 ft³
